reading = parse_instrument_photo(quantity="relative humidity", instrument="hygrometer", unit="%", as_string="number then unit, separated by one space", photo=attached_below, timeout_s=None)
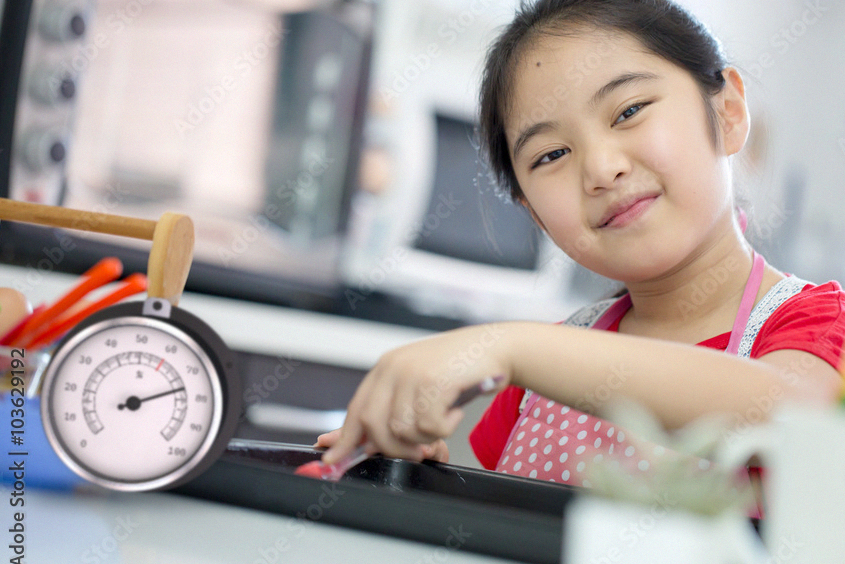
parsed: 75 %
